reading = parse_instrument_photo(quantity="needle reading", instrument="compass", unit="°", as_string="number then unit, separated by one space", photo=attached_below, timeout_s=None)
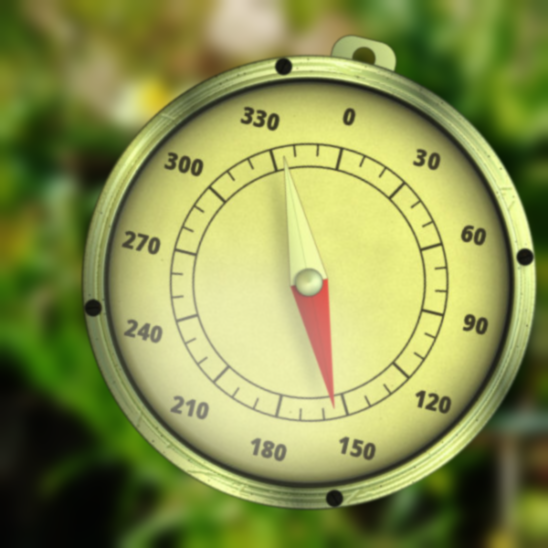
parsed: 155 °
